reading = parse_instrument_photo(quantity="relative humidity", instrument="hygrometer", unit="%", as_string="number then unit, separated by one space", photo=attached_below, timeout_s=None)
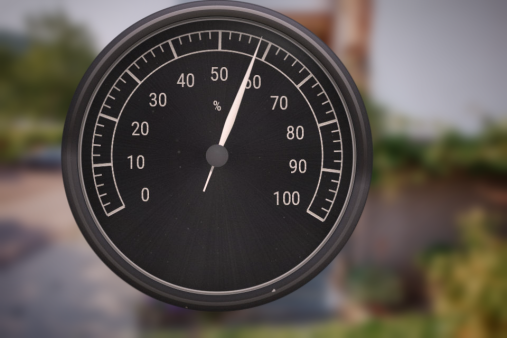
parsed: 58 %
